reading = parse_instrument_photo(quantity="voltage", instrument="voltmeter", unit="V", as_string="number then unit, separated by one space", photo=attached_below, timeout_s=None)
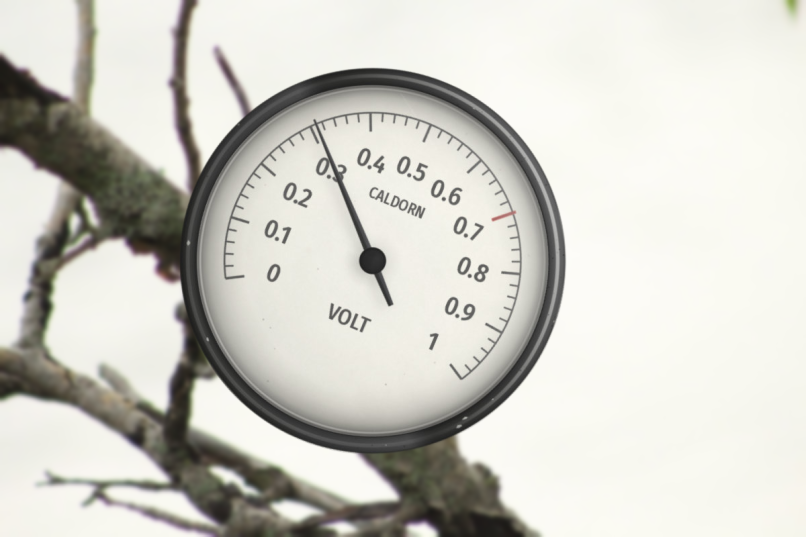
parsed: 0.31 V
